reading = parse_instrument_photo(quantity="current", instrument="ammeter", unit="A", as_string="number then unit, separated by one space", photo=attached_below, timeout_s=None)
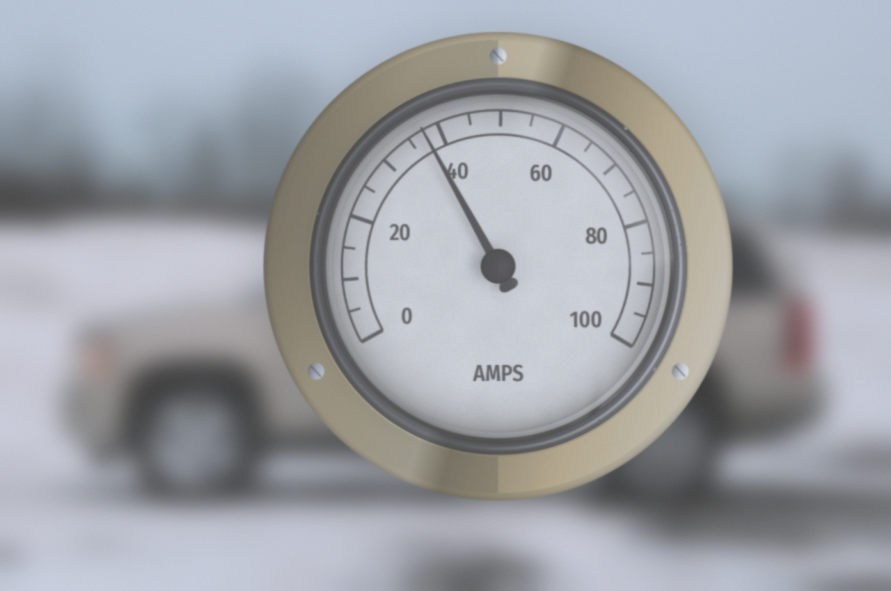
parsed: 37.5 A
